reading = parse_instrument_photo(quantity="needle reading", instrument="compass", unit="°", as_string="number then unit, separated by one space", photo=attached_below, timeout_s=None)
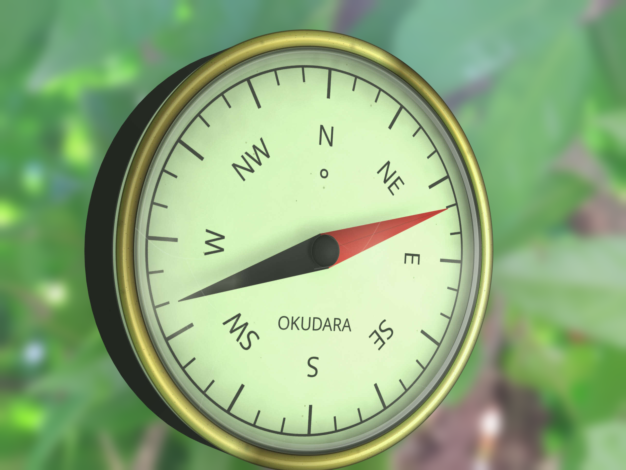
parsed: 70 °
